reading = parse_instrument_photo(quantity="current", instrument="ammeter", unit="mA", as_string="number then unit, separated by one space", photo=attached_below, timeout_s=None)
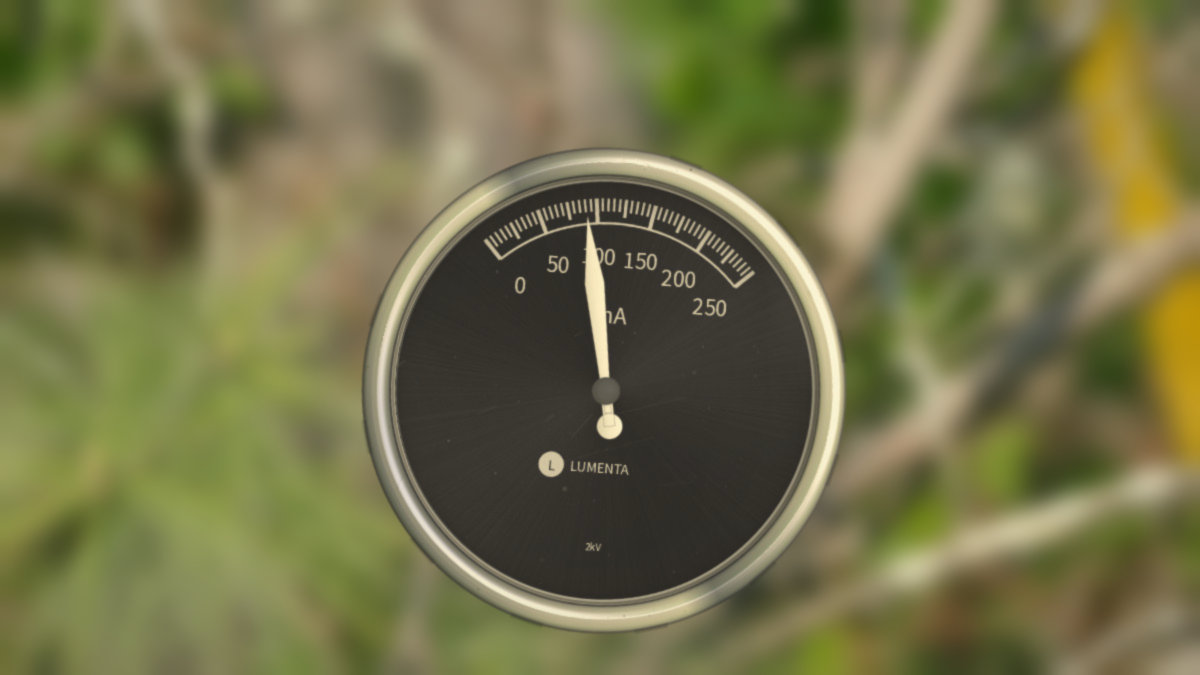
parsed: 90 mA
